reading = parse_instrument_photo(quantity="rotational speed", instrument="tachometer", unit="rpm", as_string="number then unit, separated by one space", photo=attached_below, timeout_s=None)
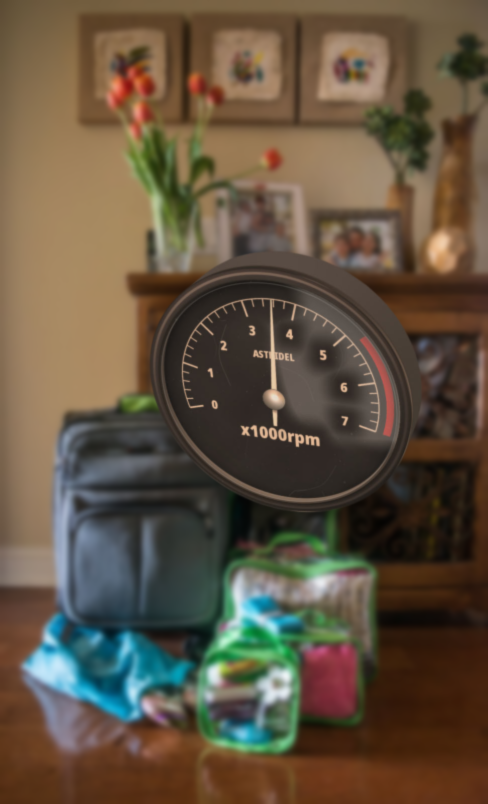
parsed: 3600 rpm
